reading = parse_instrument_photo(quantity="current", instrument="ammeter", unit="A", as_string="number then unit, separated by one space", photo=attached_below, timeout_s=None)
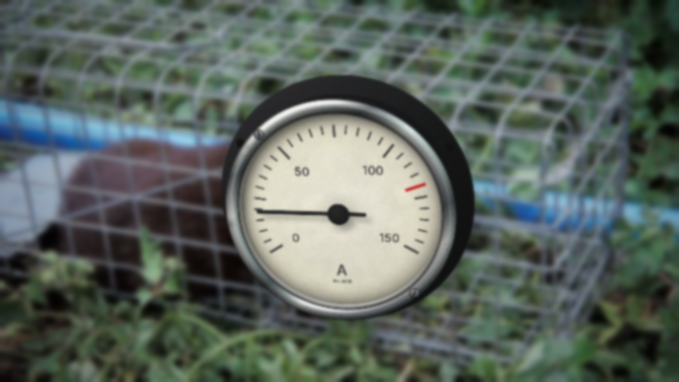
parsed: 20 A
